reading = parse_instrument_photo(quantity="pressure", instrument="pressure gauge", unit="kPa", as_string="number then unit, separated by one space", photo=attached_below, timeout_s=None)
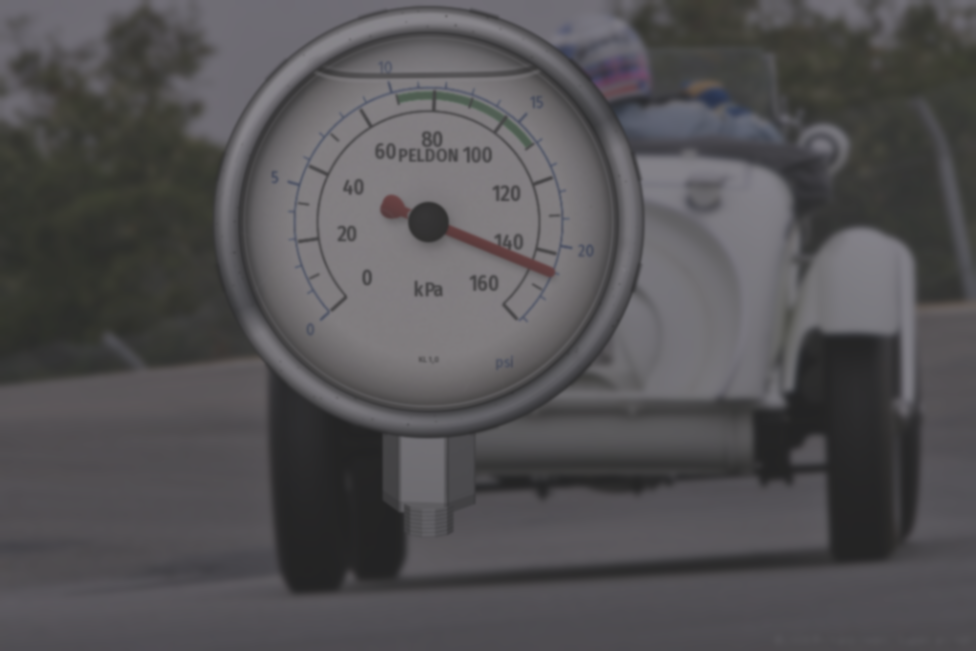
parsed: 145 kPa
